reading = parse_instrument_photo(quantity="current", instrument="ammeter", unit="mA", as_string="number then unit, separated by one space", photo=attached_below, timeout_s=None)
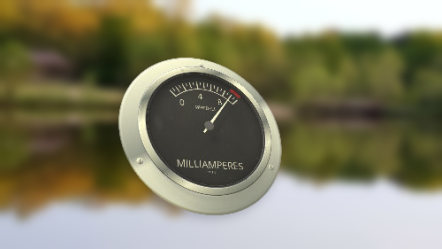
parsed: 9 mA
